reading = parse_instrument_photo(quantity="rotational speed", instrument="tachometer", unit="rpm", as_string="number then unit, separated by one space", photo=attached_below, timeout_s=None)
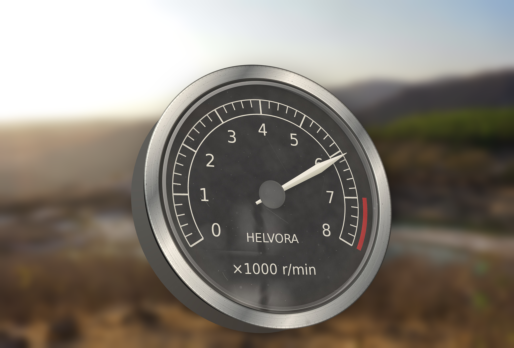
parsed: 6100 rpm
